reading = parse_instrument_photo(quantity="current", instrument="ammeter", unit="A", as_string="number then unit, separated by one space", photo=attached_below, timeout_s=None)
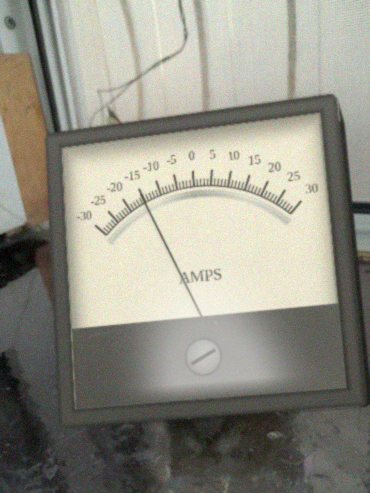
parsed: -15 A
